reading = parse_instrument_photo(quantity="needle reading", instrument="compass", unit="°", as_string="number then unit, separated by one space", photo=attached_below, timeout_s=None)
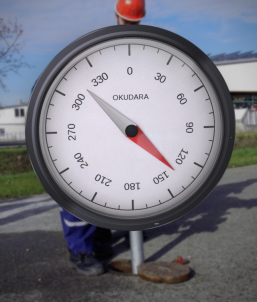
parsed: 135 °
